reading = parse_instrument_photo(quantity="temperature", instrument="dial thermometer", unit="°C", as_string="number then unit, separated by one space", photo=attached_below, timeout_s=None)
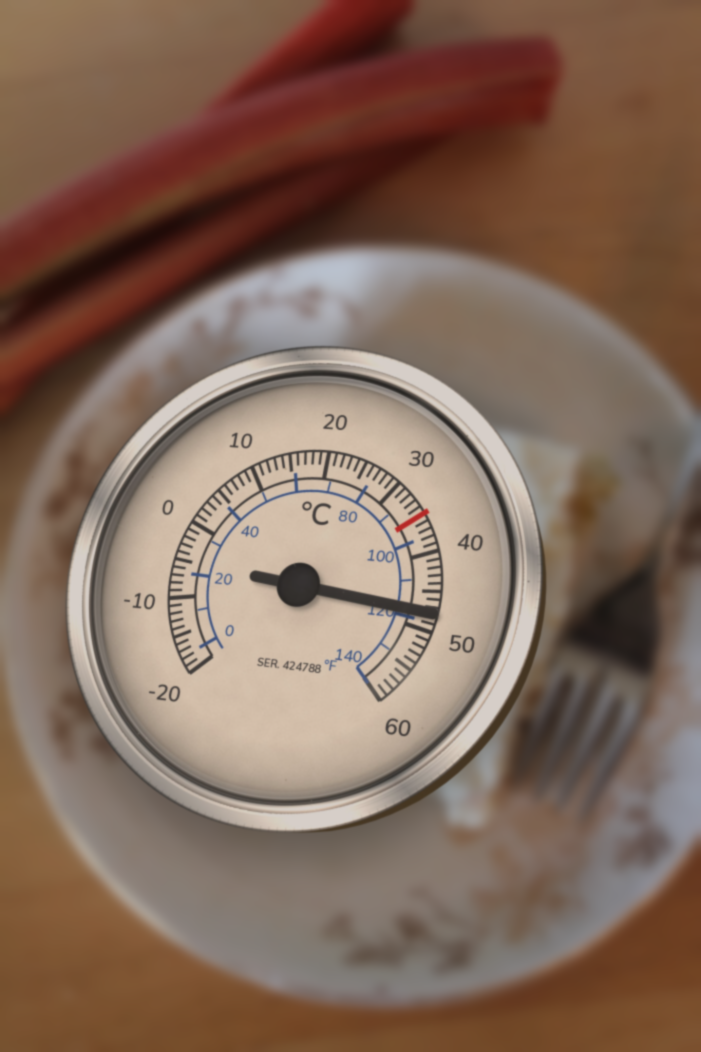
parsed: 48 °C
